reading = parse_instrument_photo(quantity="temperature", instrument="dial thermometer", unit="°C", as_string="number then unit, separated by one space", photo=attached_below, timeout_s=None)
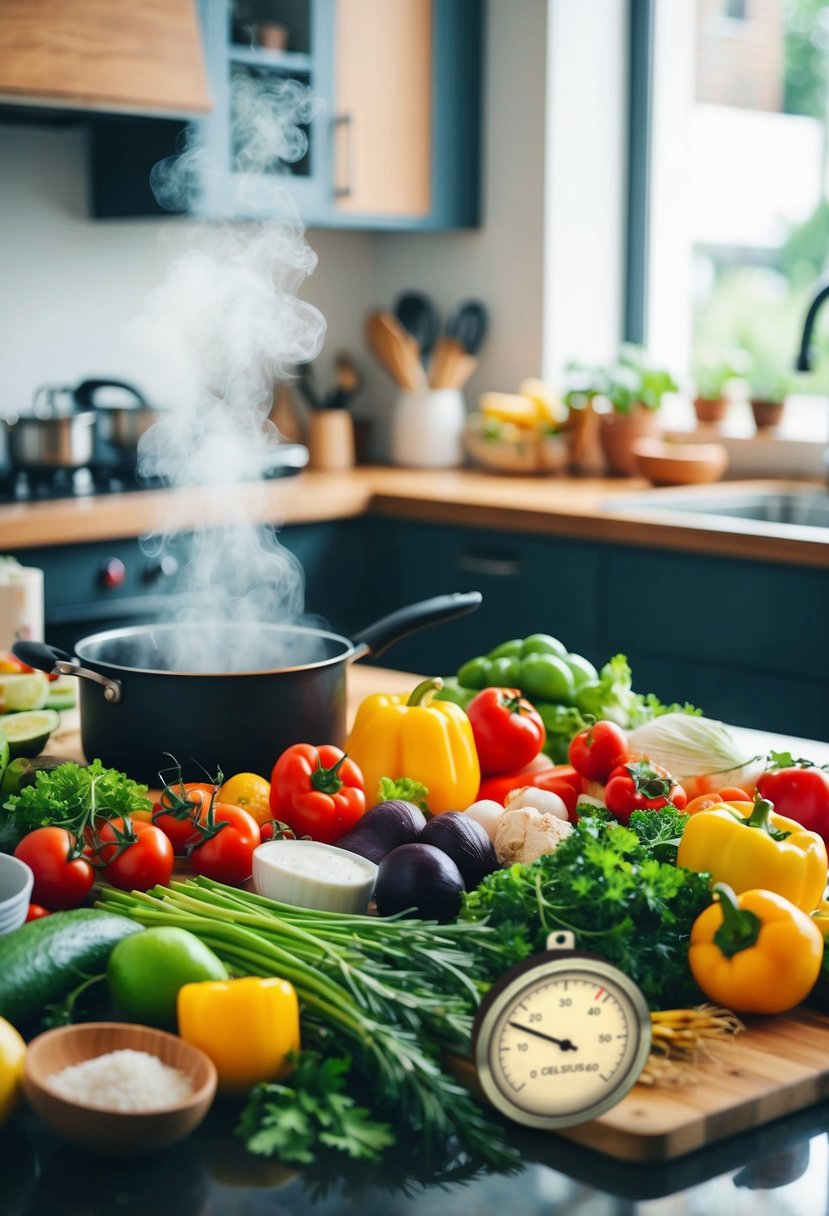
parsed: 16 °C
